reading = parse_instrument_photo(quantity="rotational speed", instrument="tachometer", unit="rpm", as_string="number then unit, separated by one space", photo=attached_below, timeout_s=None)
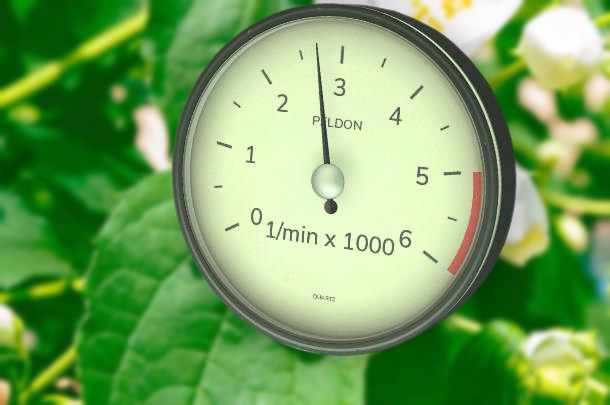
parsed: 2750 rpm
